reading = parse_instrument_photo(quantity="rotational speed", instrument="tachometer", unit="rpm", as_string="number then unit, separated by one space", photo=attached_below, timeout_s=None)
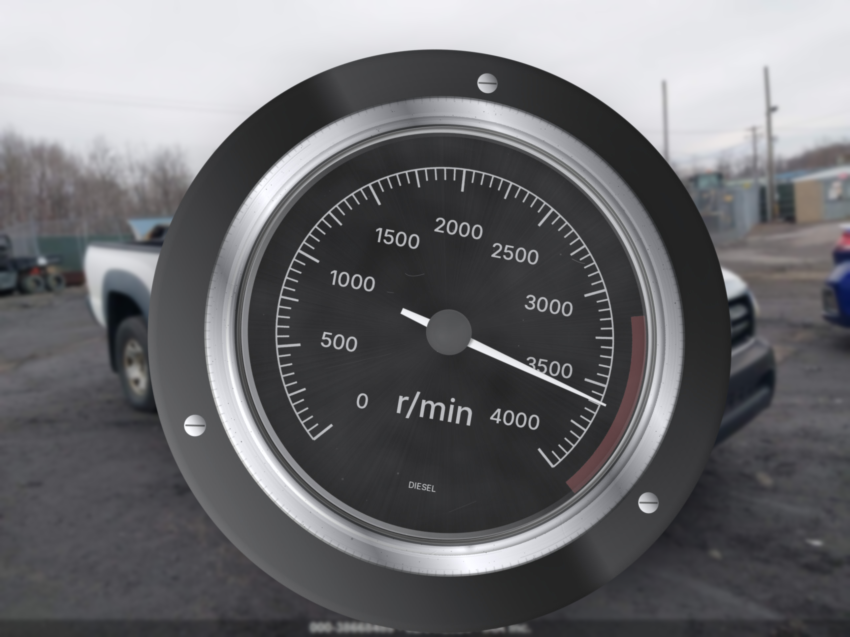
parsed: 3600 rpm
